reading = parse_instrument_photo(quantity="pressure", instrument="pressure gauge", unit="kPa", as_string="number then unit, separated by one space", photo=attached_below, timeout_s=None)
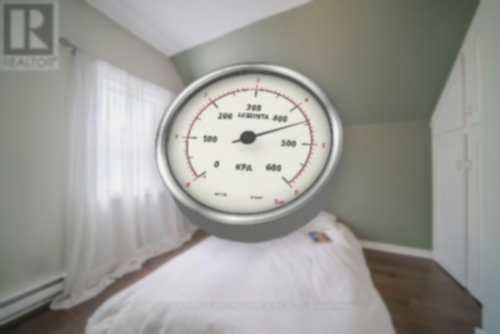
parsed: 450 kPa
